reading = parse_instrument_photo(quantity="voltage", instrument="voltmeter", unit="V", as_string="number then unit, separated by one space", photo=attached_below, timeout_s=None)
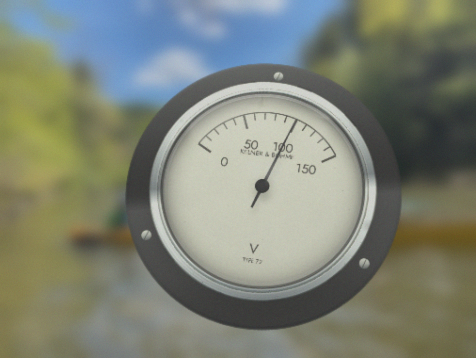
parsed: 100 V
